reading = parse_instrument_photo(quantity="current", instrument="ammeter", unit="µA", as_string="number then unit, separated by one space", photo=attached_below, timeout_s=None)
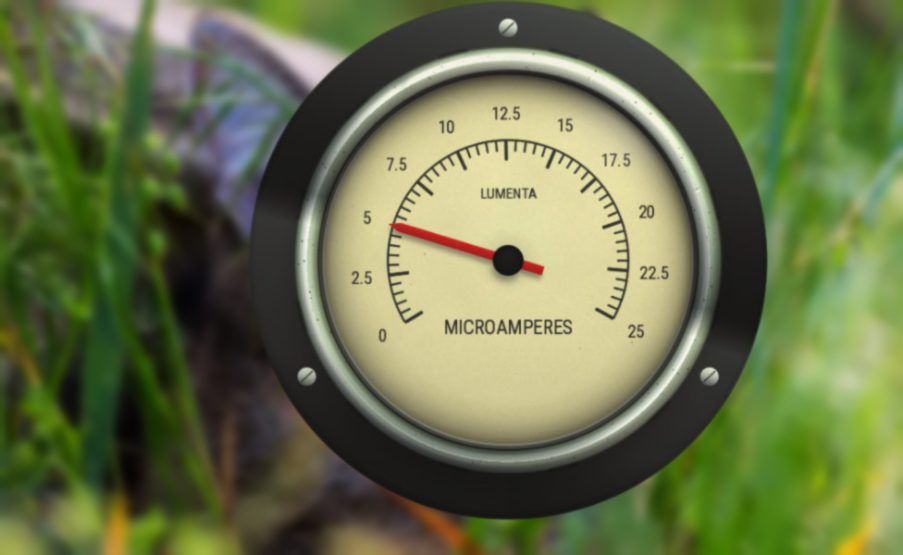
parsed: 5 µA
